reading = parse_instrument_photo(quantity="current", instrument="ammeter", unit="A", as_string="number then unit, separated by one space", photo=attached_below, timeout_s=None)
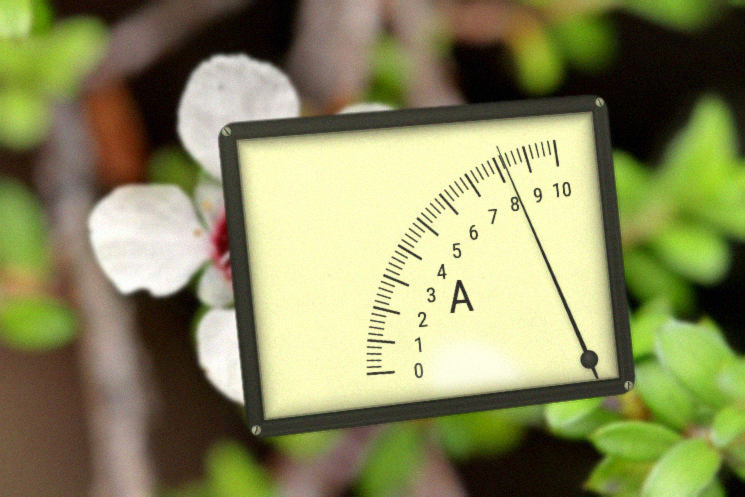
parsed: 8.2 A
